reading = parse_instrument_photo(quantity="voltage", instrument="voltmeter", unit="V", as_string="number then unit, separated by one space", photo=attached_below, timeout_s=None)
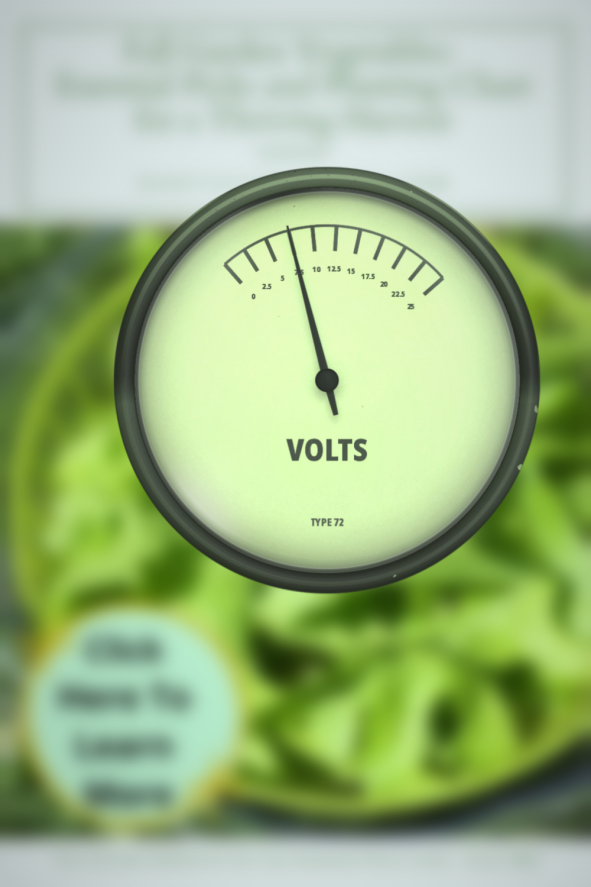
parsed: 7.5 V
